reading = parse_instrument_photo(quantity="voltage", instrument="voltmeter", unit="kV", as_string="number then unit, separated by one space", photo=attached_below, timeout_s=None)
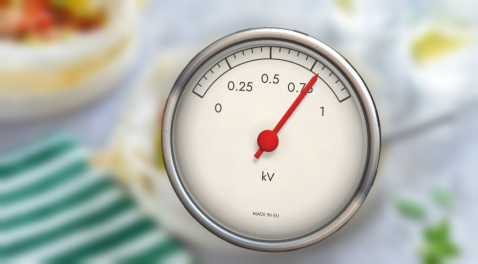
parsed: 0.8 kV
